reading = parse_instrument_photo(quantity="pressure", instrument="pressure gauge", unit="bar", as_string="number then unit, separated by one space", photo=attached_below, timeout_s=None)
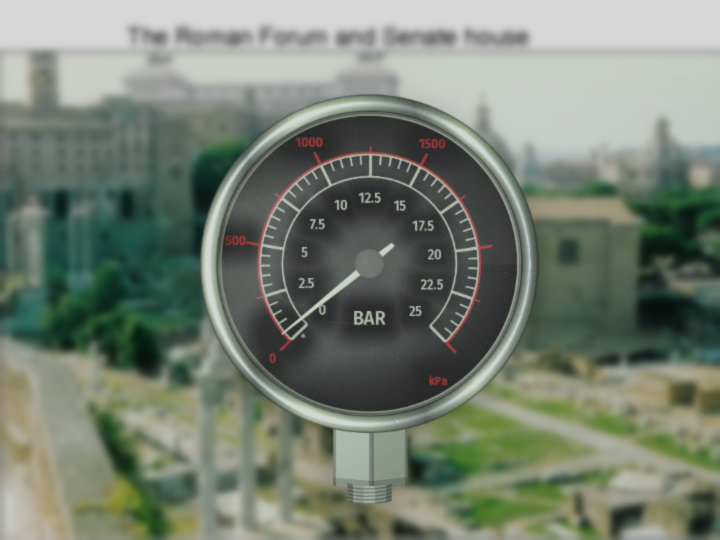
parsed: 0.5 bar
